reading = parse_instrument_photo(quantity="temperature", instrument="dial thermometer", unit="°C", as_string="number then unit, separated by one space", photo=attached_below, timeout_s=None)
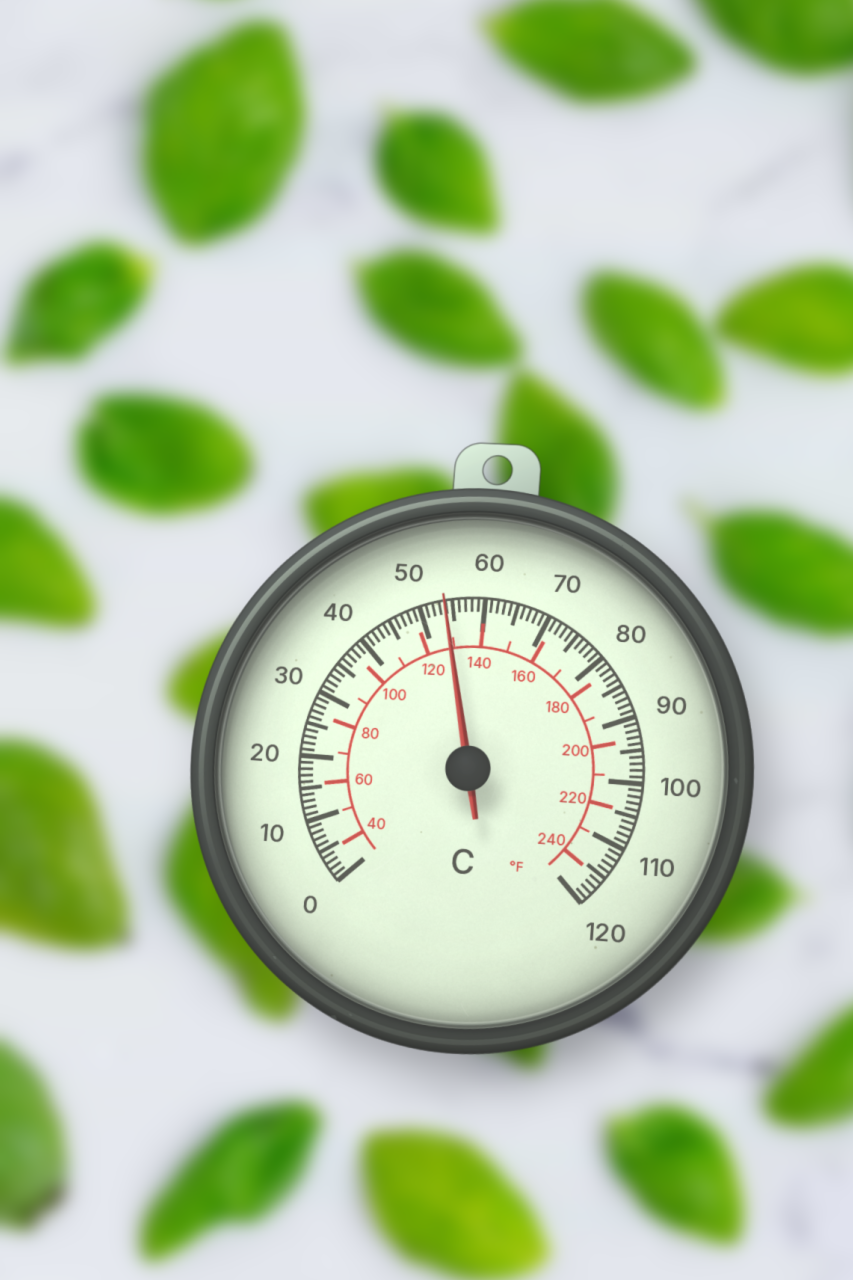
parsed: 54 °C
